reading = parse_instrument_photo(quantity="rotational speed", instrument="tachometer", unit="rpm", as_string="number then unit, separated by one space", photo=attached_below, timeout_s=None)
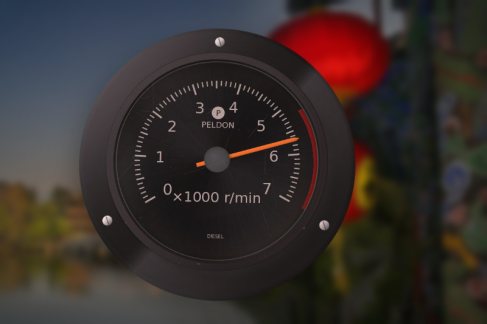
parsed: 5700 rpm
